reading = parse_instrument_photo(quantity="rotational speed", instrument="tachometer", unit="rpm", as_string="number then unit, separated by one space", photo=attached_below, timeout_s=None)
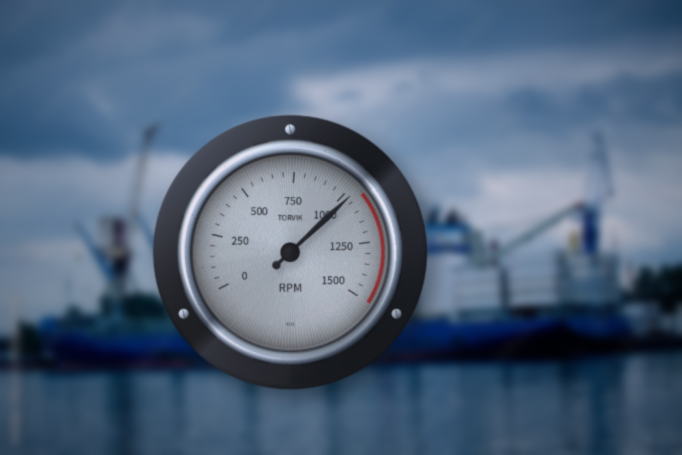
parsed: 1025 rpm
